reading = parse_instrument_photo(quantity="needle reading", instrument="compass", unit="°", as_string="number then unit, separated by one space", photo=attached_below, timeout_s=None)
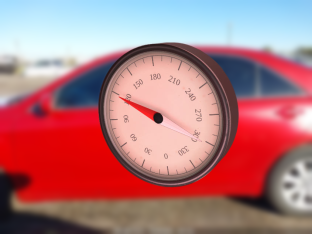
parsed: 120 °
